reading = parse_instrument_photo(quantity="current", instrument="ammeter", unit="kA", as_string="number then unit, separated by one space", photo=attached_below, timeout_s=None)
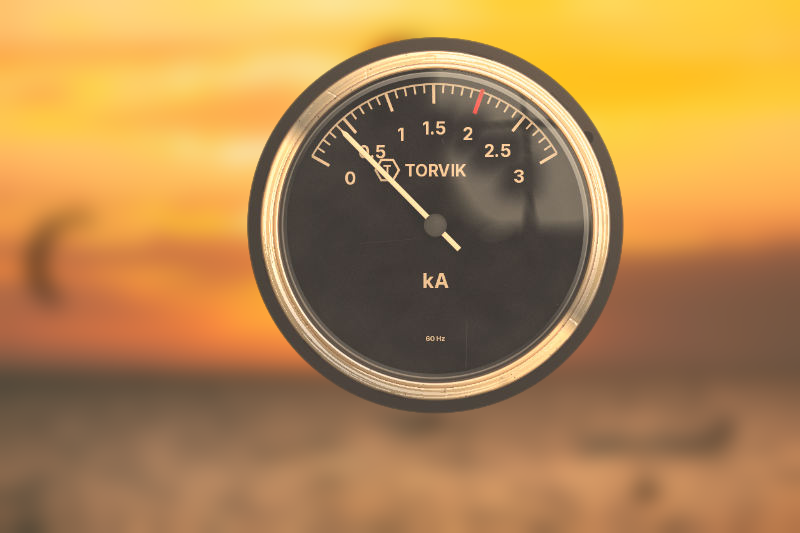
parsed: 0.4 kA
